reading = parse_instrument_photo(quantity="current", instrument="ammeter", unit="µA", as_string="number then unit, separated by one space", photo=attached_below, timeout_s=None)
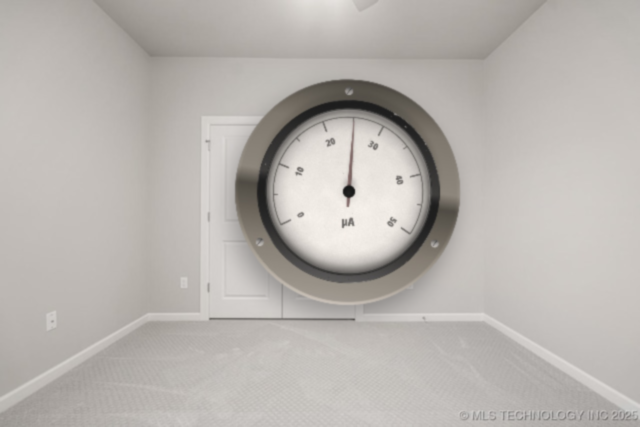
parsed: 25 µA
